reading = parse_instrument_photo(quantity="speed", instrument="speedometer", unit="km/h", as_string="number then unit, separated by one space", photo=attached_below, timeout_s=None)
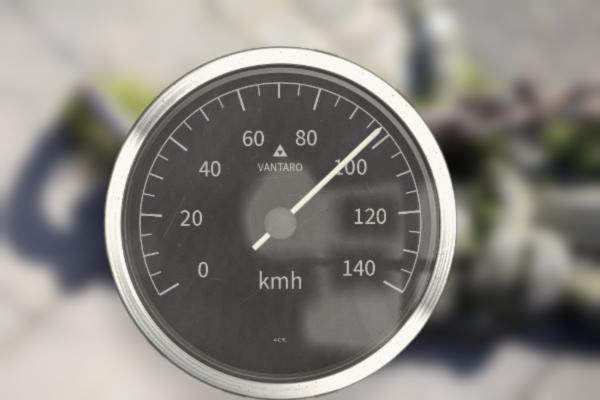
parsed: 97.5 km/h
